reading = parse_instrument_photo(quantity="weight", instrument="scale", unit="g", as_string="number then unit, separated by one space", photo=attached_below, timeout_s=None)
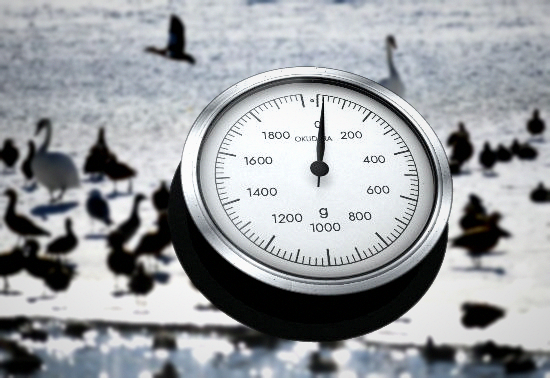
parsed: 20 g
